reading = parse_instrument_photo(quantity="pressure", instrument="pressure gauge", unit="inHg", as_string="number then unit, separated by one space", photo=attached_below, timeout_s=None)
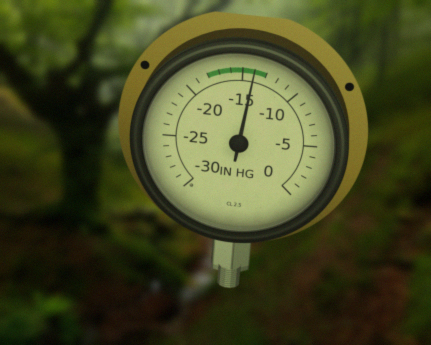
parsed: -14 inHg
